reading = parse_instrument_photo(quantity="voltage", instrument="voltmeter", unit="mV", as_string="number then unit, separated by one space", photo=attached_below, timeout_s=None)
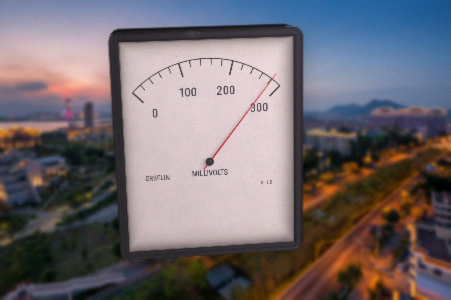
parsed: 280 mV
